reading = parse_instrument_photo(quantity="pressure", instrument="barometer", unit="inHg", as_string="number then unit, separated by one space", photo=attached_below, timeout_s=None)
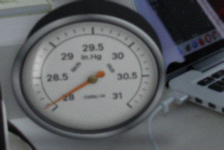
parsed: 28.1 inHg
